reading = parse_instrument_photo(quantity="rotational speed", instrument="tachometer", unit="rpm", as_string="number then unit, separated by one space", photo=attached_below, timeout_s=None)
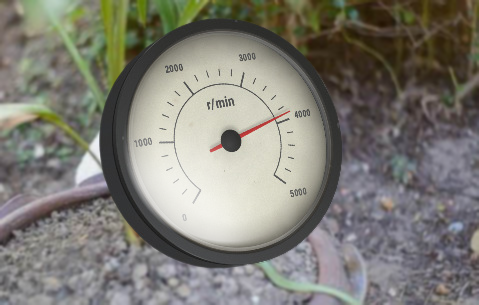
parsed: 3900 rpm
